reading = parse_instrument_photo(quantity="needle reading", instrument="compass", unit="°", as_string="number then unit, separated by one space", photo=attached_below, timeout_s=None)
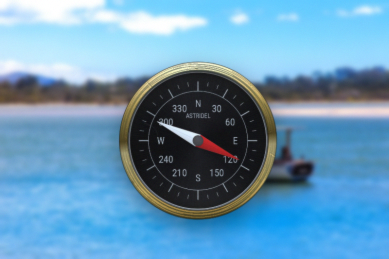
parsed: 115 °
